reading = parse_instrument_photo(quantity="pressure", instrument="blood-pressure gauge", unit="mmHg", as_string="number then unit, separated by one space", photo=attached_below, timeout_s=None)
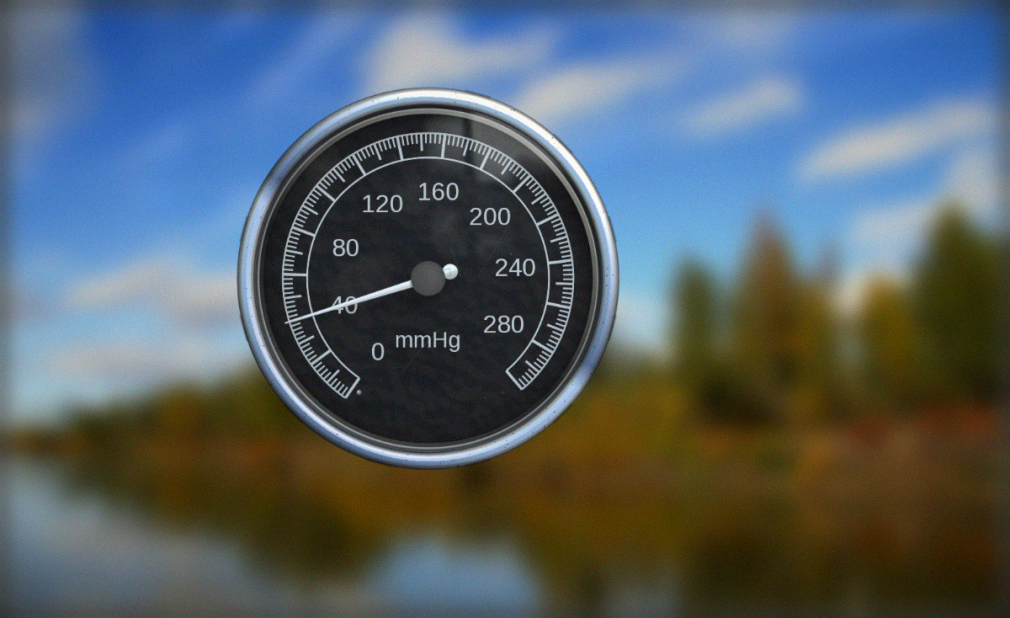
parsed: 40 mmHg
